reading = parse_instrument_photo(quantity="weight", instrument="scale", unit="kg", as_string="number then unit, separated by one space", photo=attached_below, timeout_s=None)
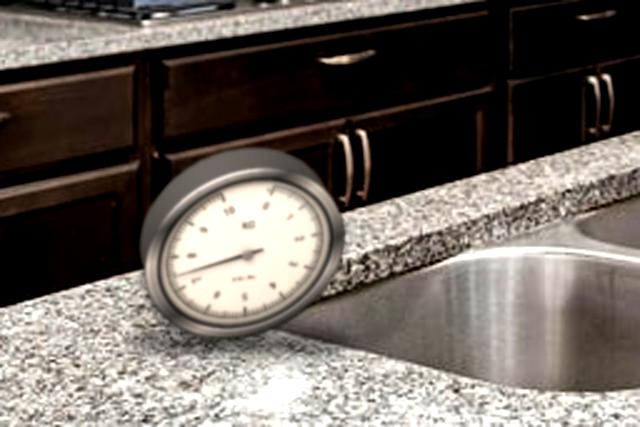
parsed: 7.5 kg
